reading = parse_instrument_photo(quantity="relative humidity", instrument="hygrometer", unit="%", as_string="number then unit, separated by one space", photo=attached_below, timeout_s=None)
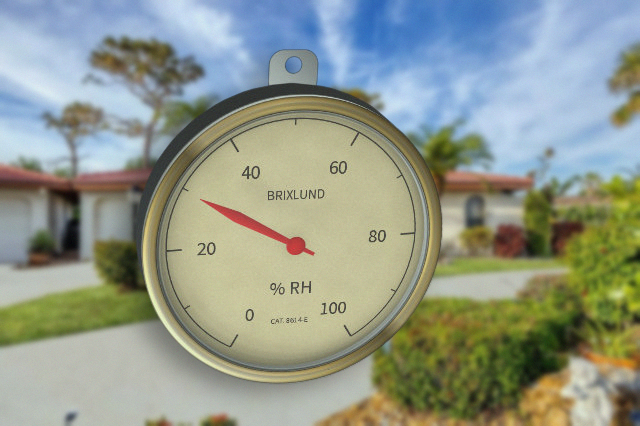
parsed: 30 %
